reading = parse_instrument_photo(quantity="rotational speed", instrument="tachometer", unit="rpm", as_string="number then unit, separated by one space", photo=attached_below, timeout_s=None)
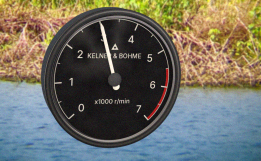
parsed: 3000 rpm
